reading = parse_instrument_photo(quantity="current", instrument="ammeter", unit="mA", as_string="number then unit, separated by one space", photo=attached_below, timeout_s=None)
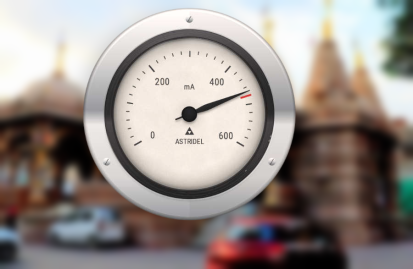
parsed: 470 mA
